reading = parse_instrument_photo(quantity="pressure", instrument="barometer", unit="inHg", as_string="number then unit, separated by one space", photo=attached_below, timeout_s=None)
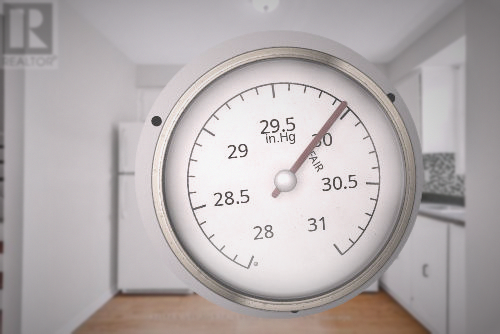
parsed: 29.95 inHg
